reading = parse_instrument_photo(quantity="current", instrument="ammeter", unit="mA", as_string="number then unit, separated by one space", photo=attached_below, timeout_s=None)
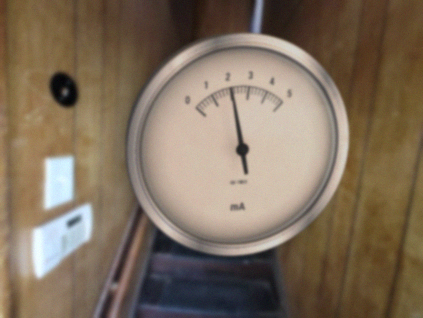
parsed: 2 mA
